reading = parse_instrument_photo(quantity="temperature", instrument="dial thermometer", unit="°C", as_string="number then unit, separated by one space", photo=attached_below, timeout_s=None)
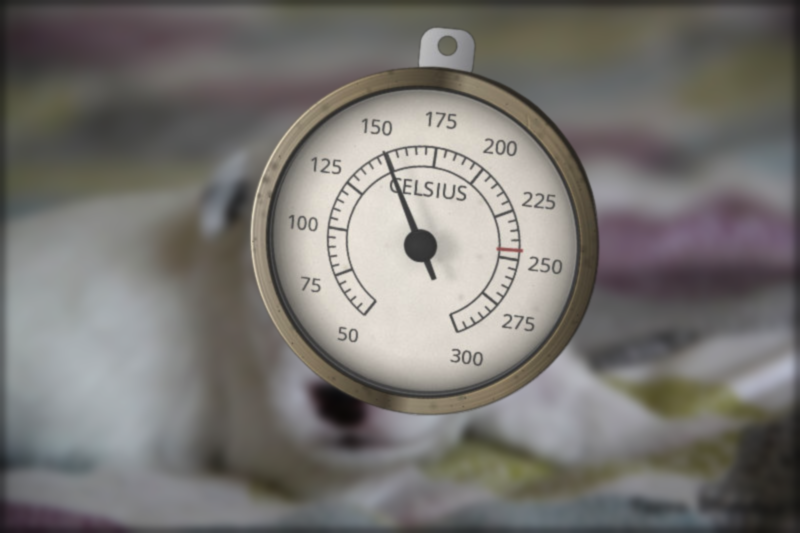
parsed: 150 °C
